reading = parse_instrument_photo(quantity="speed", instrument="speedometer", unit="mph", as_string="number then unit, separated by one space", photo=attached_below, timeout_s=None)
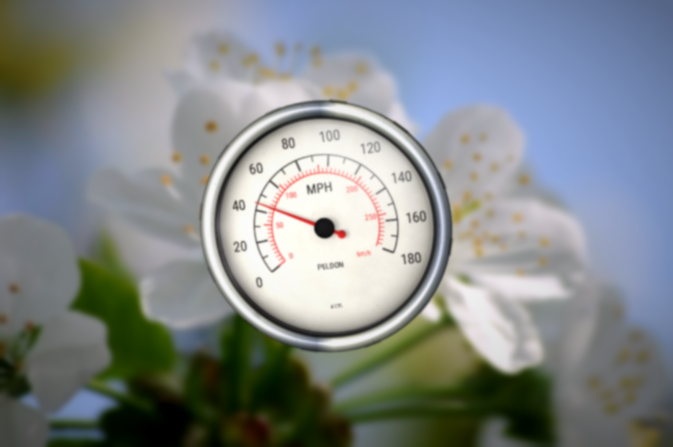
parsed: 45 mph
